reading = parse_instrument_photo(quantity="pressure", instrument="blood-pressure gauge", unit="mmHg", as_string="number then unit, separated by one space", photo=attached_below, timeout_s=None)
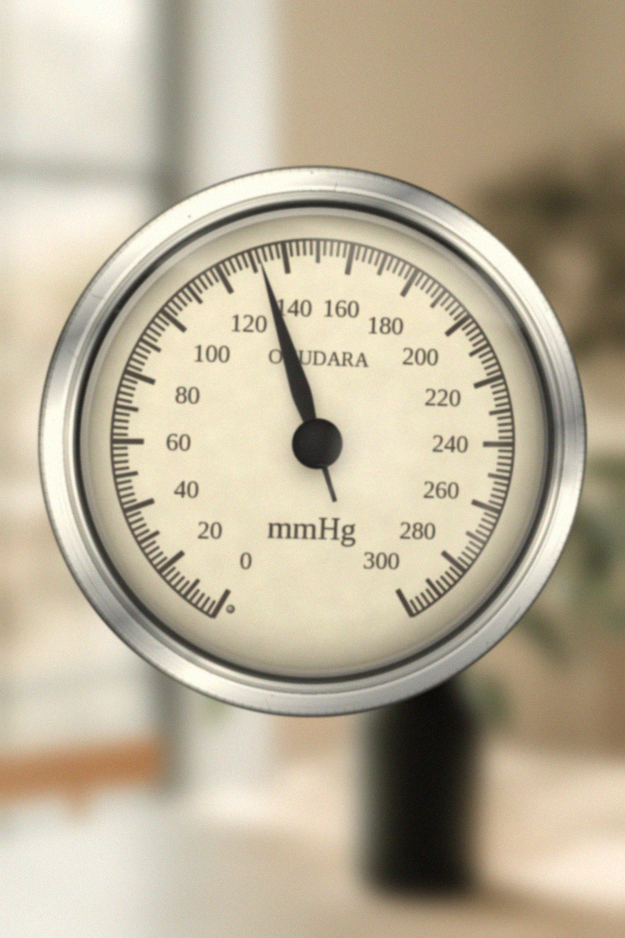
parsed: 132 mmHg
